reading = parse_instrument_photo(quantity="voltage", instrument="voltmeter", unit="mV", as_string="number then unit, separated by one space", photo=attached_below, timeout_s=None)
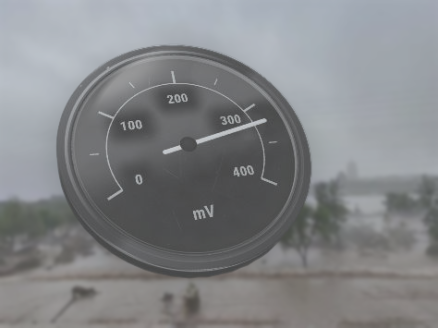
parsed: 325 mV
